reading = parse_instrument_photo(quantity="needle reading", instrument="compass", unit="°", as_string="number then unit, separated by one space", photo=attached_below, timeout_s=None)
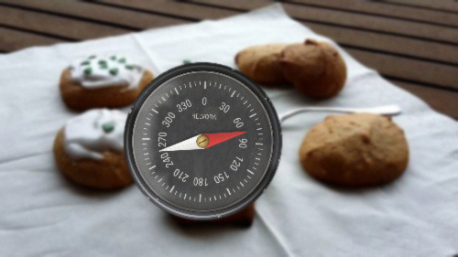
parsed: 75 °
